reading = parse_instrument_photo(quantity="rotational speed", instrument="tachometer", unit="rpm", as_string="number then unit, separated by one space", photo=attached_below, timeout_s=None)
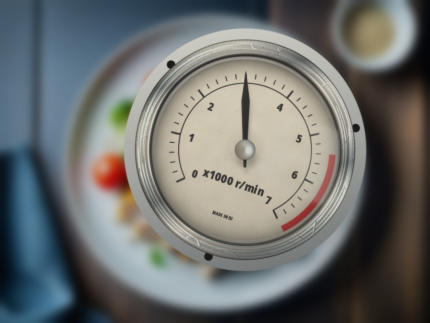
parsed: 3000 rpm
